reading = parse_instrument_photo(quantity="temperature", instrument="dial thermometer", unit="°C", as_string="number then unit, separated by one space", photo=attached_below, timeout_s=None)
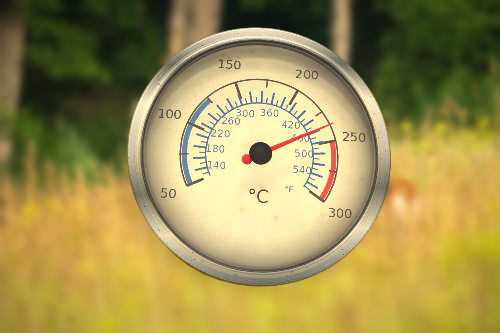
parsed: 237.5 °C
